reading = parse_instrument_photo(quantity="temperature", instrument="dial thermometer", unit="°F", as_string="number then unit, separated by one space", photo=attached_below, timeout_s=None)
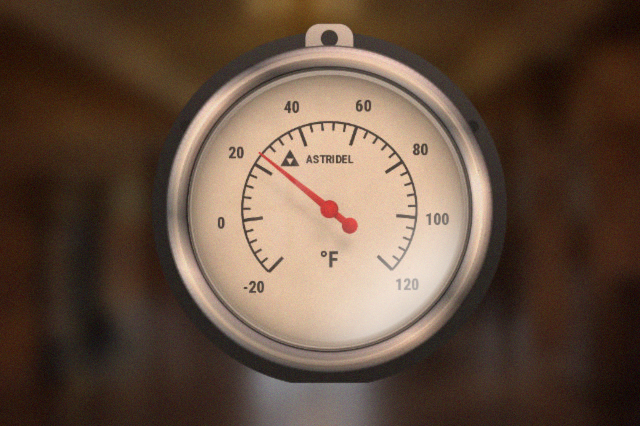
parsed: 24 °F
